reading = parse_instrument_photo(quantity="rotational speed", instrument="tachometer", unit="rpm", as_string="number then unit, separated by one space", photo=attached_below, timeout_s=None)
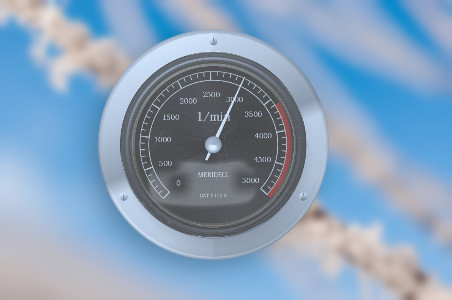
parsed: 3000 rpm
